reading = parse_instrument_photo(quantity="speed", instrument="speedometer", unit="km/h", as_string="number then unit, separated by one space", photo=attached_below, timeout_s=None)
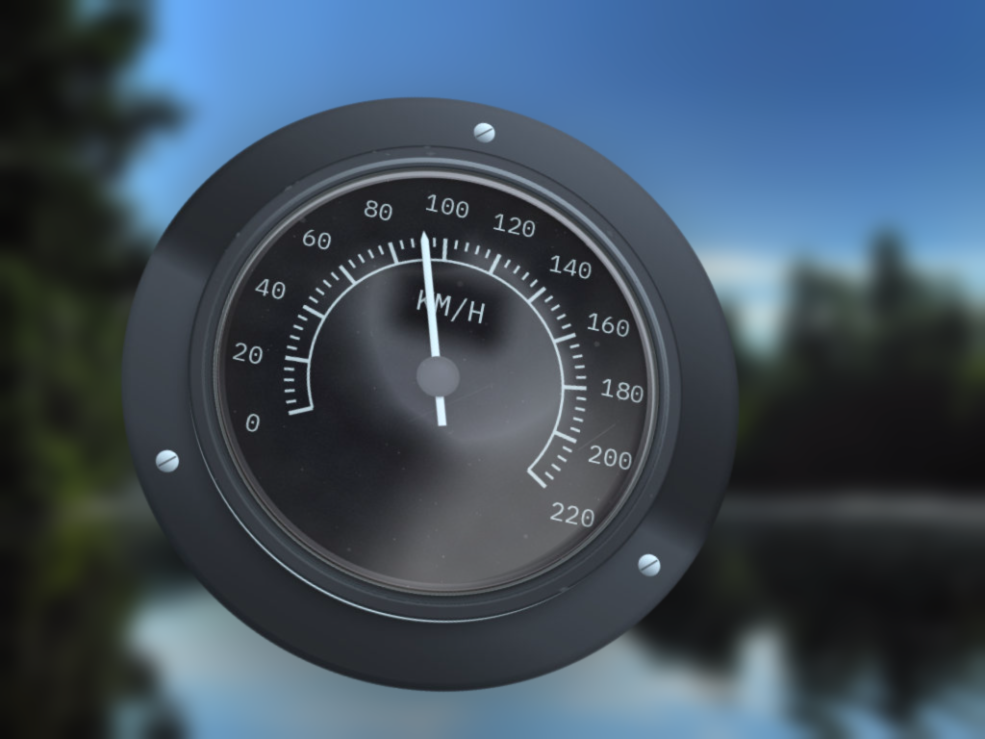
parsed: 92 km/h
